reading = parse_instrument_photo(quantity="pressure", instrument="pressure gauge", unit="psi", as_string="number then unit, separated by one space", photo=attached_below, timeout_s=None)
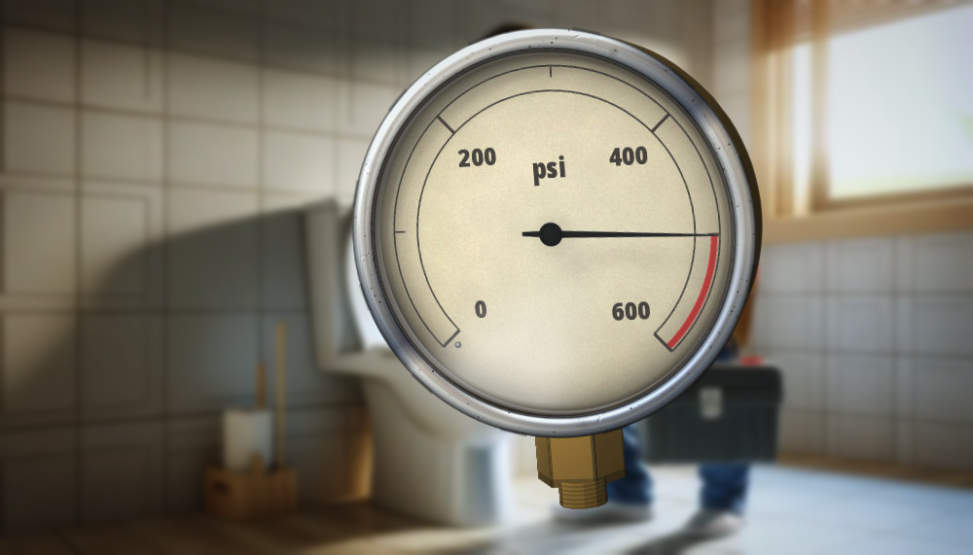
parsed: 500 psi
